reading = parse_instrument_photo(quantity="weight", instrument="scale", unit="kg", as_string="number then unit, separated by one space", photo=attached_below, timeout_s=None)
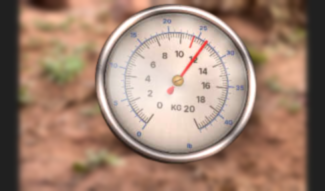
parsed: 12 kg
